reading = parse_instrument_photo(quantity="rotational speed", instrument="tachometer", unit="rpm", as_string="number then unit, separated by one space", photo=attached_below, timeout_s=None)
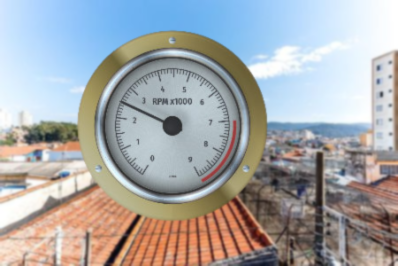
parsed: 2500 rpm
